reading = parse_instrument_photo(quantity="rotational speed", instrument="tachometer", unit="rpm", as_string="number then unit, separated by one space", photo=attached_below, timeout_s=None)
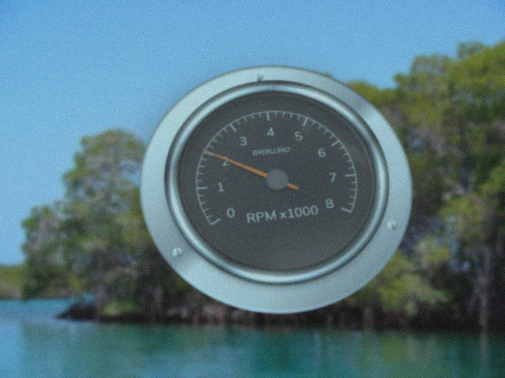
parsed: 2000 rpm
